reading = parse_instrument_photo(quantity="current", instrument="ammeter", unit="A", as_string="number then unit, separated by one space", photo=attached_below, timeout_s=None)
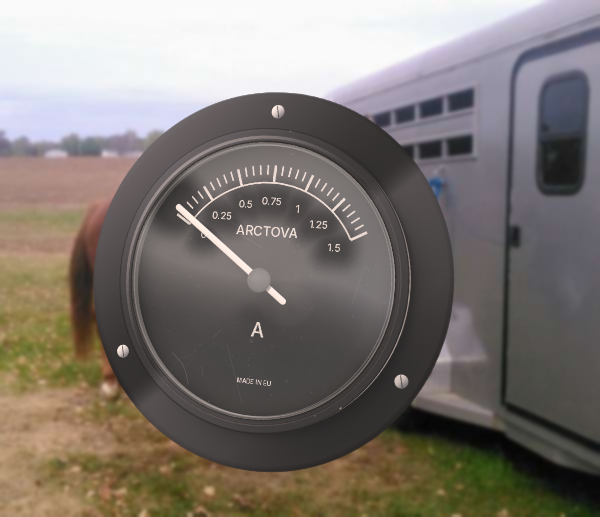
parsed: 0.05 A
